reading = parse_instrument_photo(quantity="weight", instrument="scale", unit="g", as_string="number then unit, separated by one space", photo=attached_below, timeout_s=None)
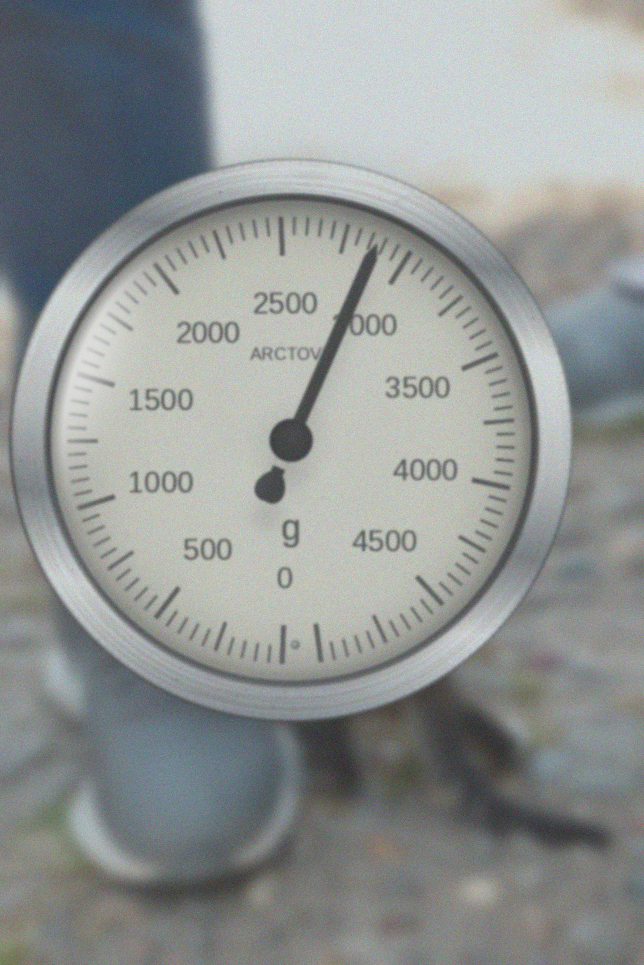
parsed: 2875 g
